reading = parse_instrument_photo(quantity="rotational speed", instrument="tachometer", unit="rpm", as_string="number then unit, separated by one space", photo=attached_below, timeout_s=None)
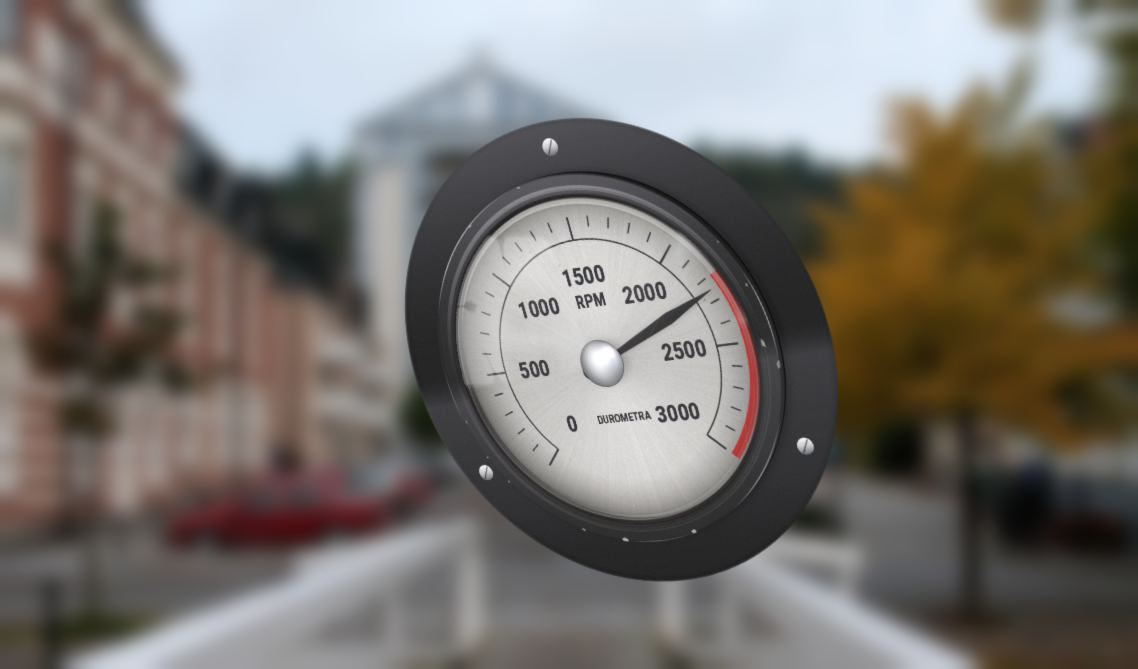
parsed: 2250 rpm
